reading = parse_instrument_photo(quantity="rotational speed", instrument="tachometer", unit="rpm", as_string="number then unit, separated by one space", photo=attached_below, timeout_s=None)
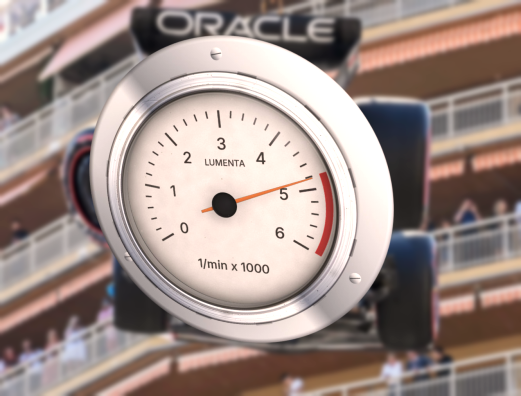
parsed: 4800 rpm
